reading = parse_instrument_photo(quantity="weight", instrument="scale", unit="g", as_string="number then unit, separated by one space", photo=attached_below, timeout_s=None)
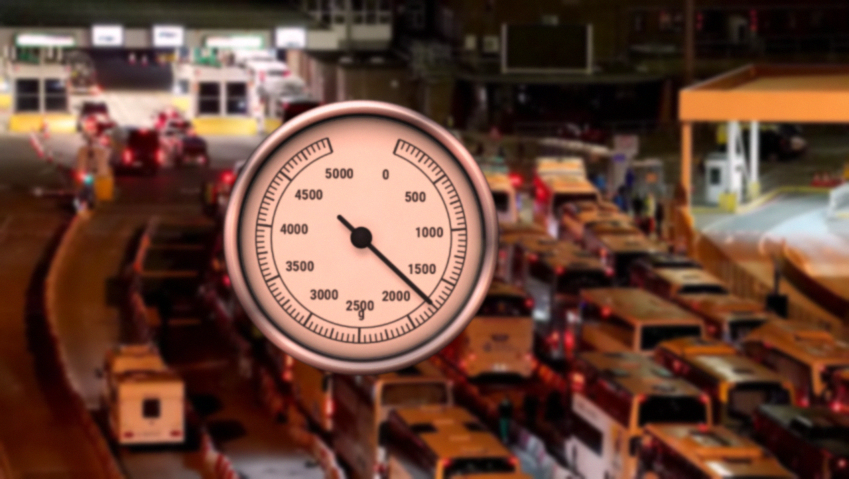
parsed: 1750 g
